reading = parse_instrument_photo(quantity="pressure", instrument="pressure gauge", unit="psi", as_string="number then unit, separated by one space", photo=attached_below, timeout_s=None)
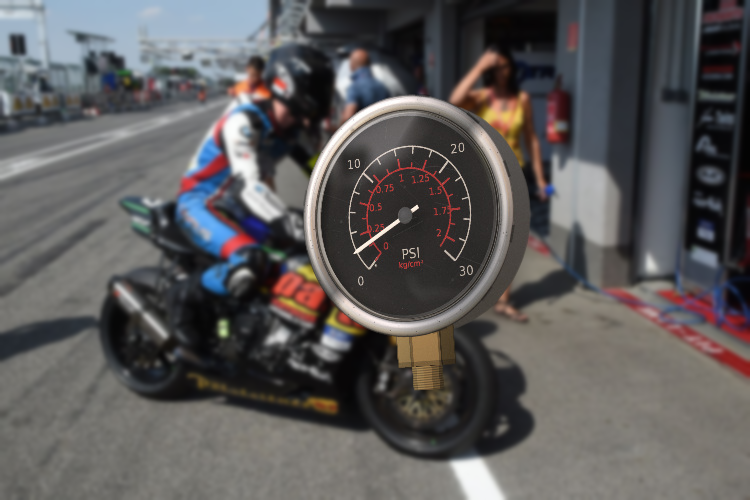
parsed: 2 psi
